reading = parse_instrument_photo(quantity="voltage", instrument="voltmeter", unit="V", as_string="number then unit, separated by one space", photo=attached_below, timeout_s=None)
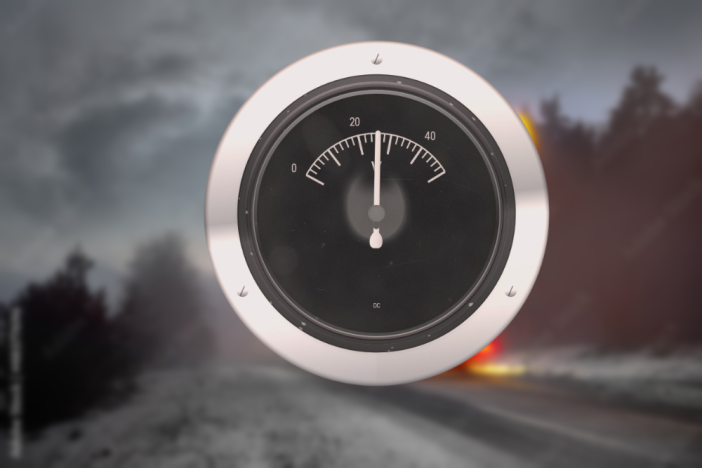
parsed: 26 V
